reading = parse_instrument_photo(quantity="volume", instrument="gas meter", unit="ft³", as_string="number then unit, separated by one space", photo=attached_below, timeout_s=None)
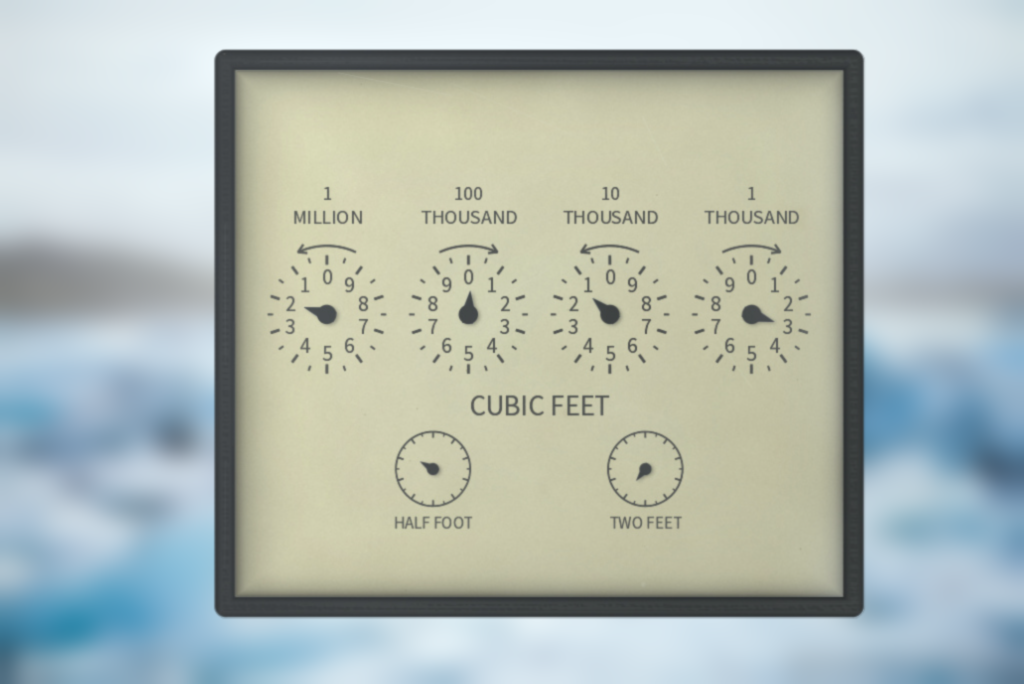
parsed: 201300 ft³
